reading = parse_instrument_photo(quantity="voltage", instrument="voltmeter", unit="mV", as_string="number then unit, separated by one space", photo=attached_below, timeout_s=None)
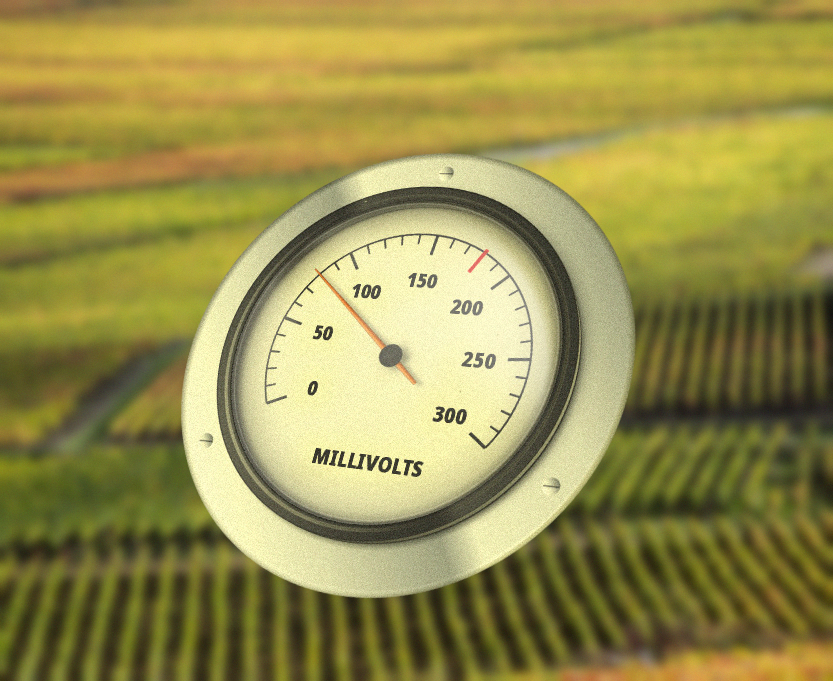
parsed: 80 mV
